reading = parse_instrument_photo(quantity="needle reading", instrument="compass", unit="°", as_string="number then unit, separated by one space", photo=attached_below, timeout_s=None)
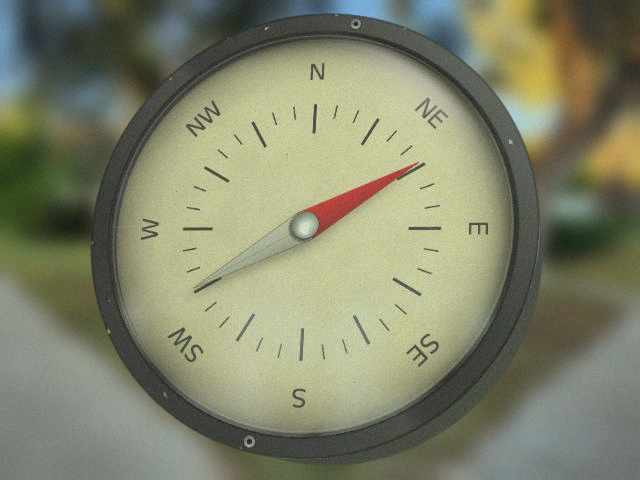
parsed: 60 °
